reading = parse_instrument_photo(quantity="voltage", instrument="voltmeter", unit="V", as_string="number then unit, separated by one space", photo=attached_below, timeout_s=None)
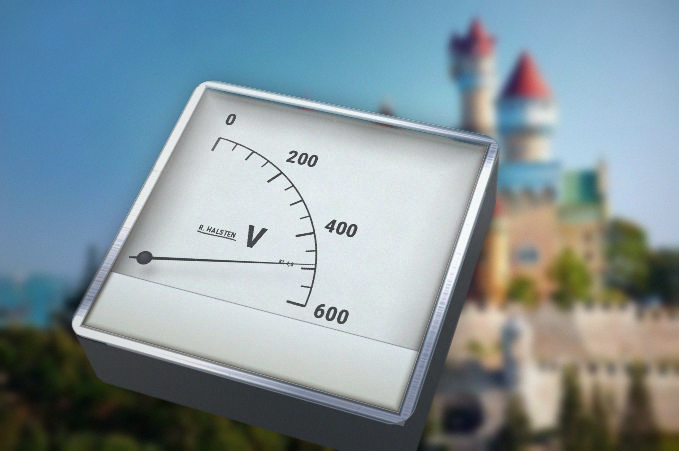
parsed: 500 V
